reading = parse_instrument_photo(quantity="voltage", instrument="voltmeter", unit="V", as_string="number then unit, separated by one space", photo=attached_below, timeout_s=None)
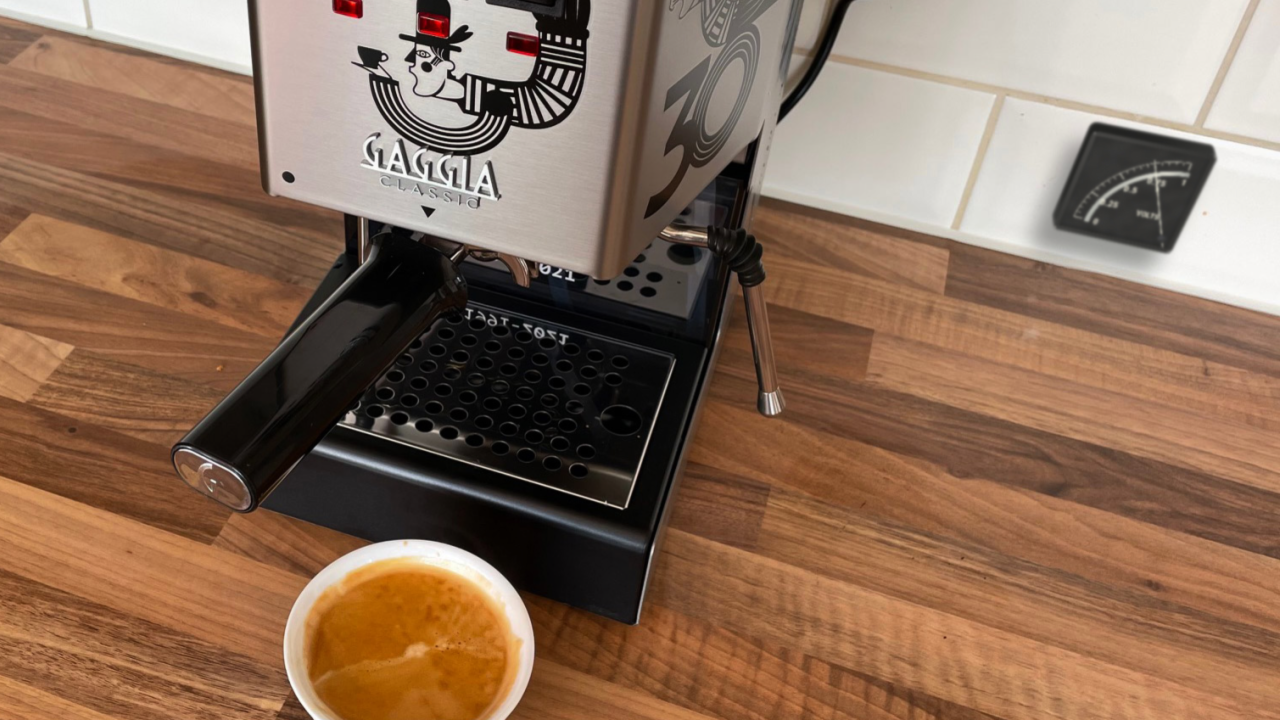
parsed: 0.75 V
